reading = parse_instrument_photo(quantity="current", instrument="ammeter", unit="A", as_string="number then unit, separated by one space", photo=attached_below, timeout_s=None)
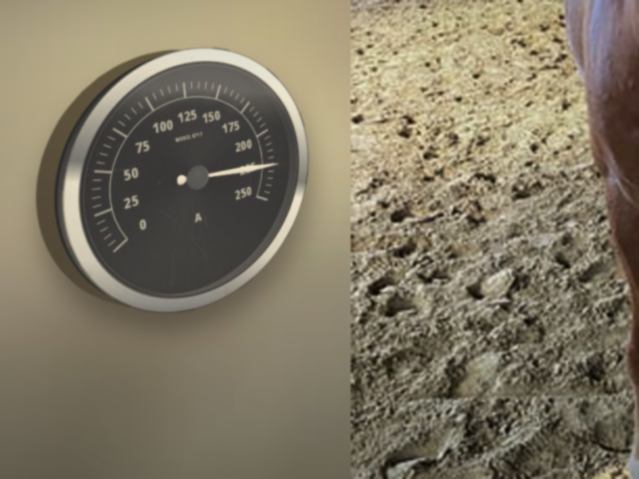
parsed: 225 A
